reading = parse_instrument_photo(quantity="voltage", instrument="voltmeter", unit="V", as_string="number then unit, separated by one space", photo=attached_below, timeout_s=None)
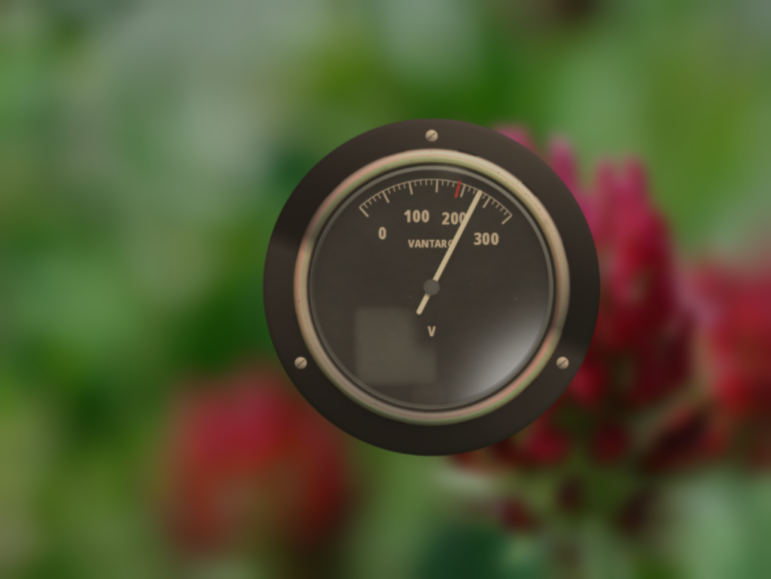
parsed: 230 V
